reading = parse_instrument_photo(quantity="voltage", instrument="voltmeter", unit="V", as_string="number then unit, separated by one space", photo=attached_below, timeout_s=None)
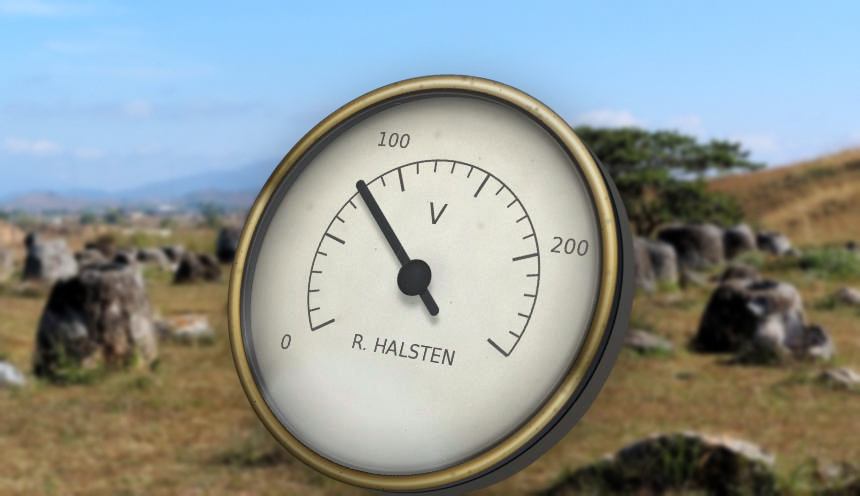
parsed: 80 V
